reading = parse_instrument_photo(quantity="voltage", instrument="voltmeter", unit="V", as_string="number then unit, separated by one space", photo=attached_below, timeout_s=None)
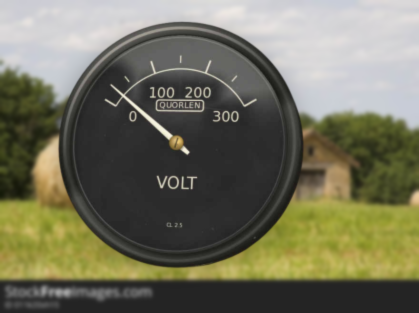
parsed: 25 V
